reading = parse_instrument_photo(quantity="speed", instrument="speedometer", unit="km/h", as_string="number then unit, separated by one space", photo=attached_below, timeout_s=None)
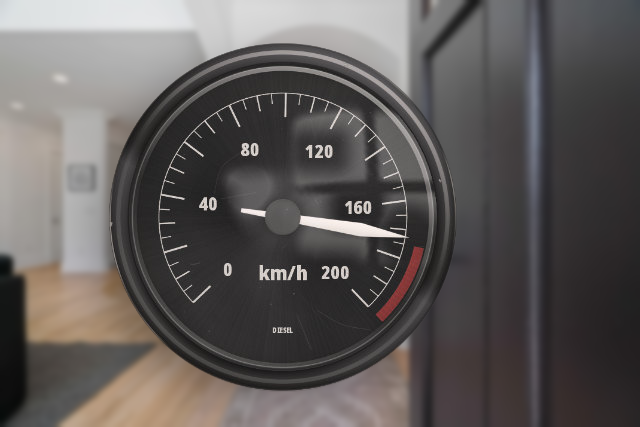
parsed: 172.5 km/h
